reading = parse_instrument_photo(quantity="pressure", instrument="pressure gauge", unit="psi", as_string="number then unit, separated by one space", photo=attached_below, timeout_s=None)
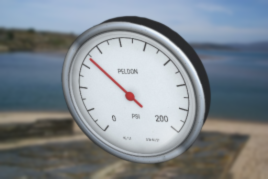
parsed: 70 psi
